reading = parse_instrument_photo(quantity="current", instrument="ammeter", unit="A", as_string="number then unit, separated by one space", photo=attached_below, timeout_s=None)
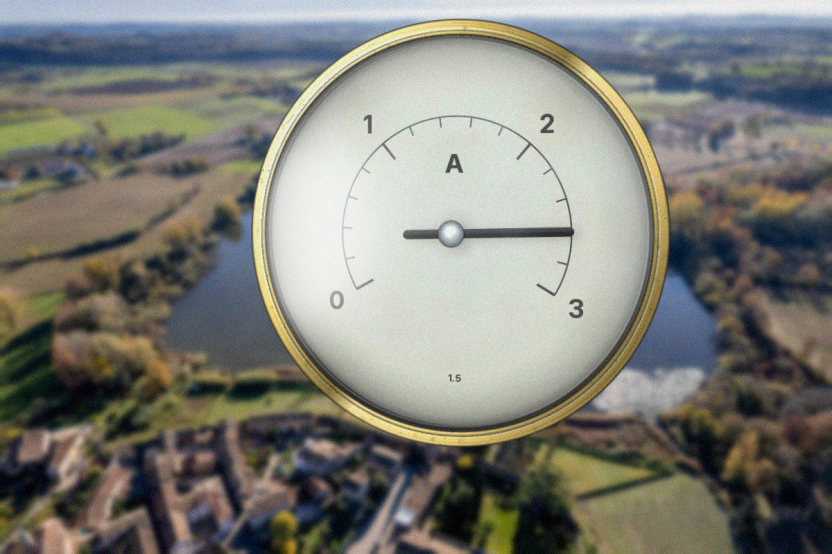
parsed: 2.6 A
